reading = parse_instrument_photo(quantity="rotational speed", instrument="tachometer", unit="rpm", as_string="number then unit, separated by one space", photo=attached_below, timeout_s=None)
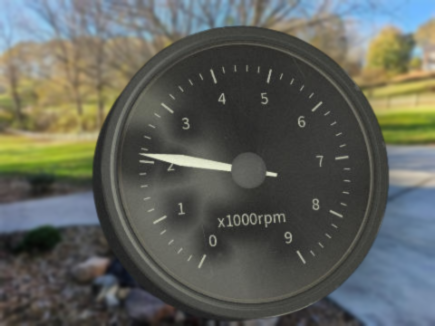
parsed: 2100 rpm
